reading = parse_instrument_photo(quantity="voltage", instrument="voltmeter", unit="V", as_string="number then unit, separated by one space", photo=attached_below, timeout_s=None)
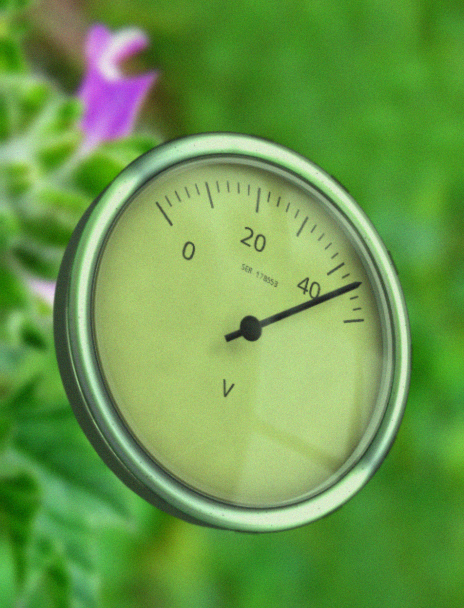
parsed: 44 V
